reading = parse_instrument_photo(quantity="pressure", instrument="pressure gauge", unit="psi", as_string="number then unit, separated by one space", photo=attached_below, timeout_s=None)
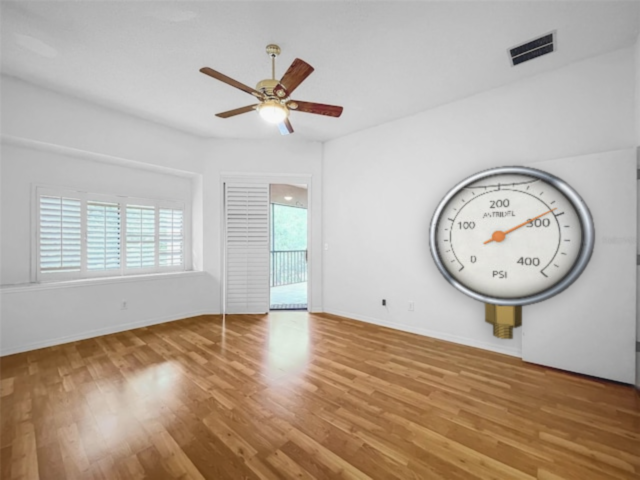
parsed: 290 psi
